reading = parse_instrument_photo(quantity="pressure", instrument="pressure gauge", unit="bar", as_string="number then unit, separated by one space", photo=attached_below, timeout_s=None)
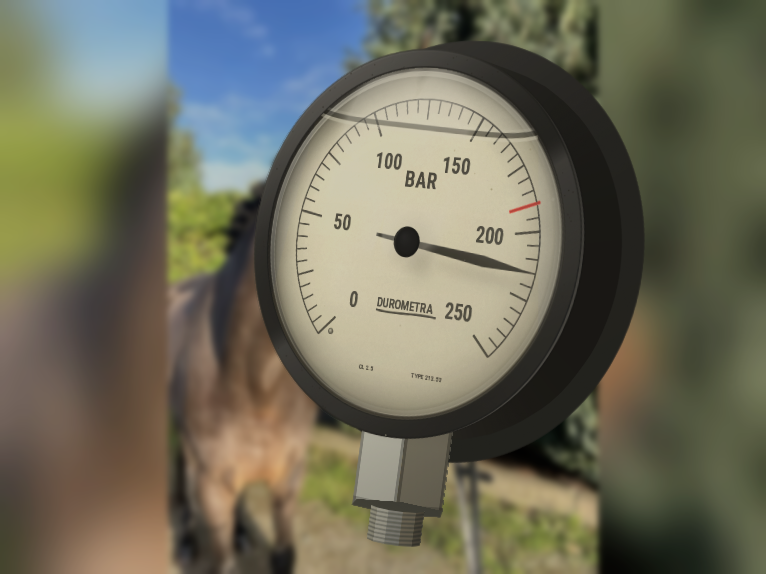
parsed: 215 bar
